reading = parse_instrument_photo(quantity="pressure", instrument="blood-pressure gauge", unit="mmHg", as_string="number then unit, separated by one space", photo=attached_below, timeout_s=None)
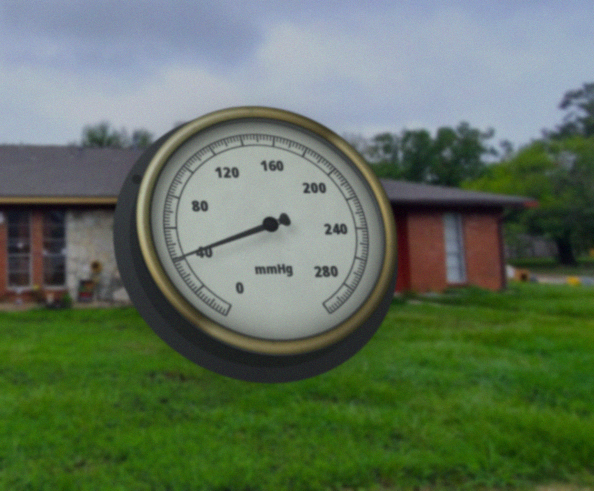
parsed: 40 mmHg
